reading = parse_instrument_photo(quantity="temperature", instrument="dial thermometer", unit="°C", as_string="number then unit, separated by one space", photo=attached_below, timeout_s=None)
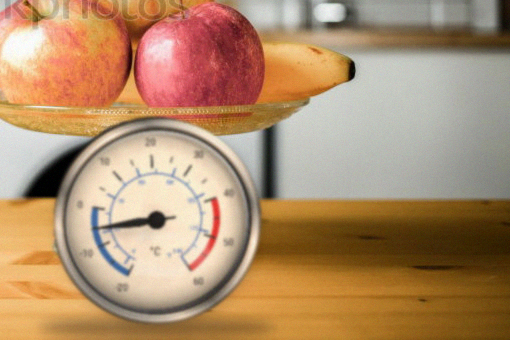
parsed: -5 °C
